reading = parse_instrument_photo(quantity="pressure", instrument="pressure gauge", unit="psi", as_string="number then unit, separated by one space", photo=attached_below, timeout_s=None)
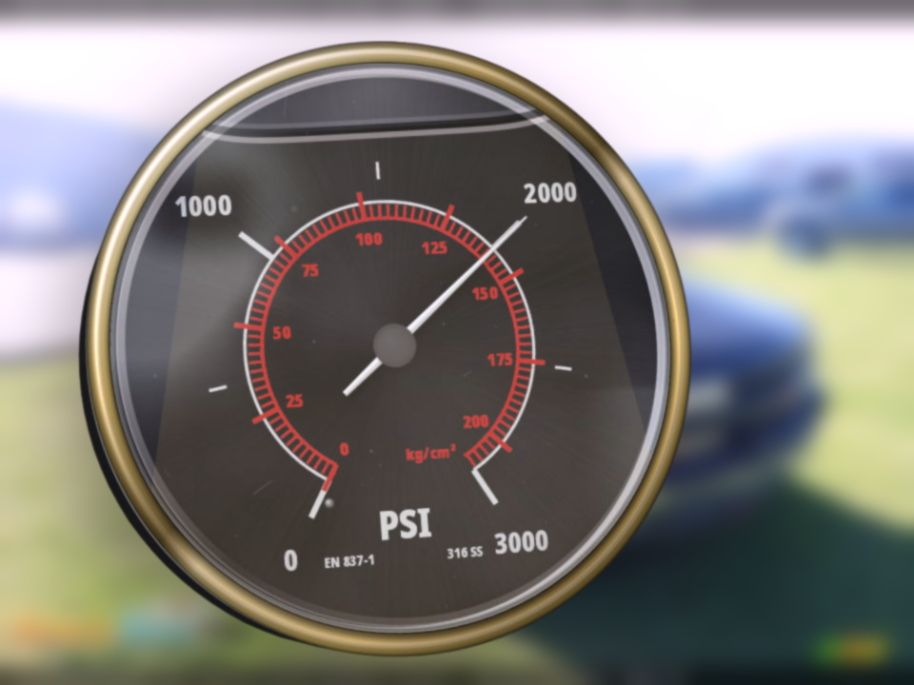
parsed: 2000 psi
